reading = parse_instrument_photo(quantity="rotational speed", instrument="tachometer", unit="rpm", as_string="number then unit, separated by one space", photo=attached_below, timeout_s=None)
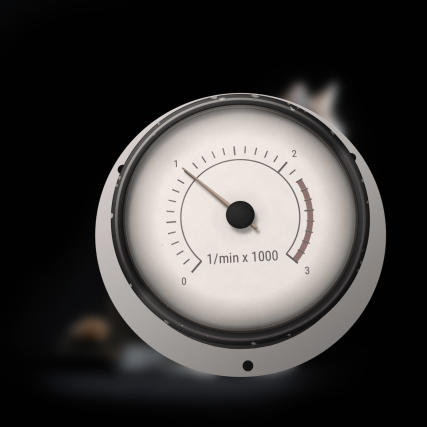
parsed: 1000 rpm
